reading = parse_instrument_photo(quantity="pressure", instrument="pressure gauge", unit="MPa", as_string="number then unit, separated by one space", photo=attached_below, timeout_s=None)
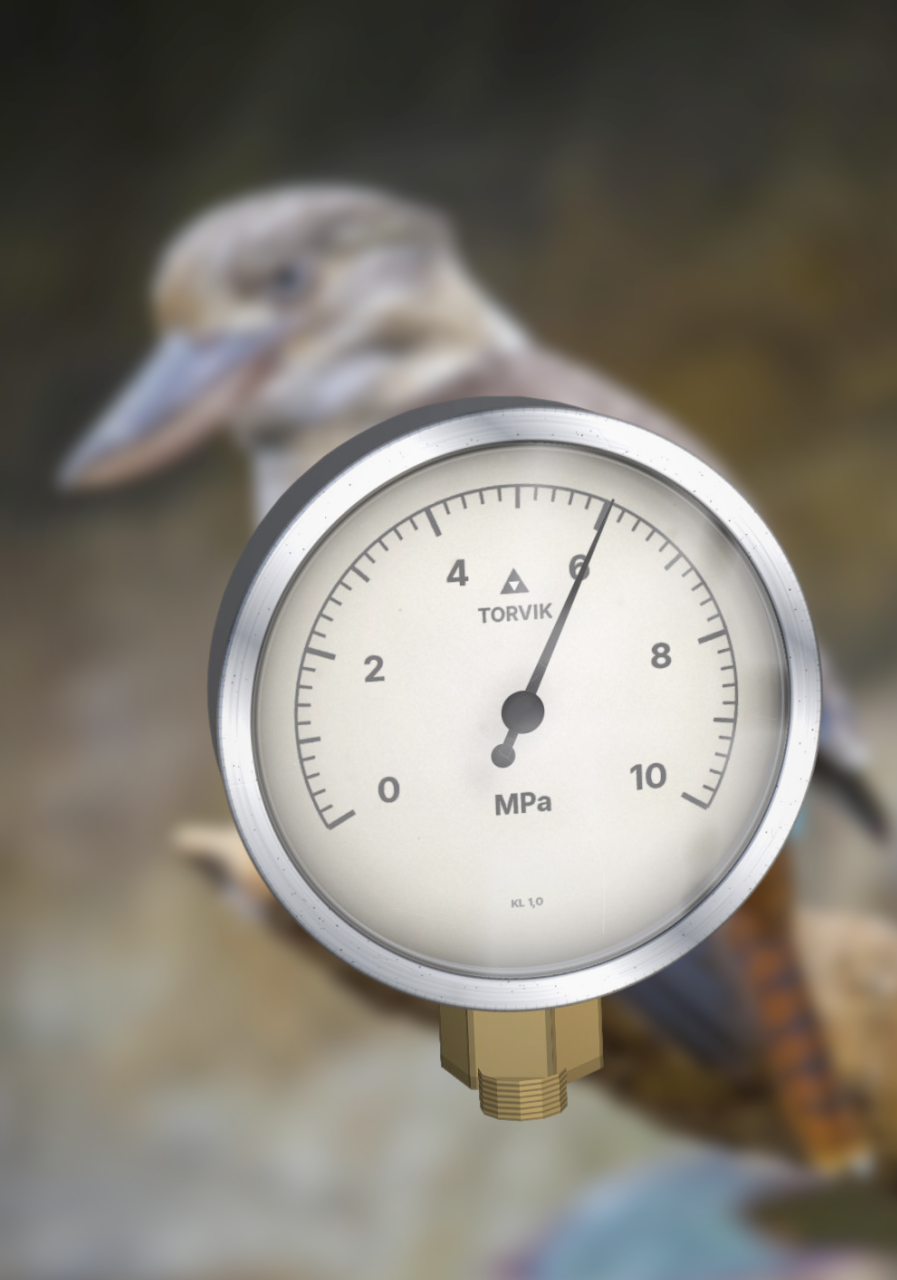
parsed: 6 MPa
